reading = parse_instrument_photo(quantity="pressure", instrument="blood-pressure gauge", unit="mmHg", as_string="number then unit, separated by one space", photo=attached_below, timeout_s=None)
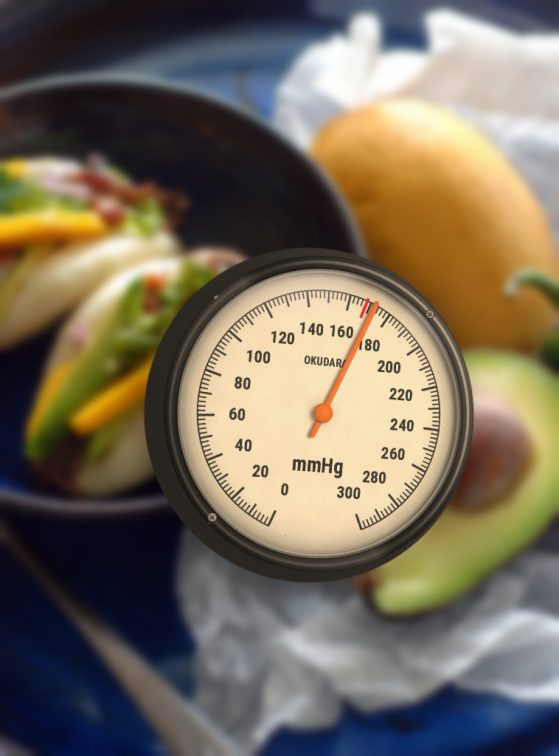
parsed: 172 mmHg
